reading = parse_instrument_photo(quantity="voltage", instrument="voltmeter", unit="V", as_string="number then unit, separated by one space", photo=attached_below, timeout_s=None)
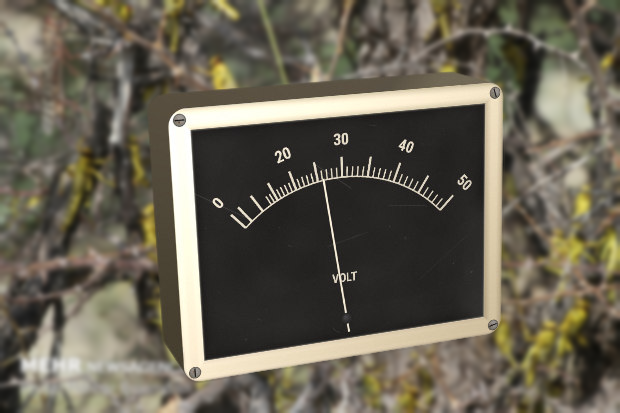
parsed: 26 V
